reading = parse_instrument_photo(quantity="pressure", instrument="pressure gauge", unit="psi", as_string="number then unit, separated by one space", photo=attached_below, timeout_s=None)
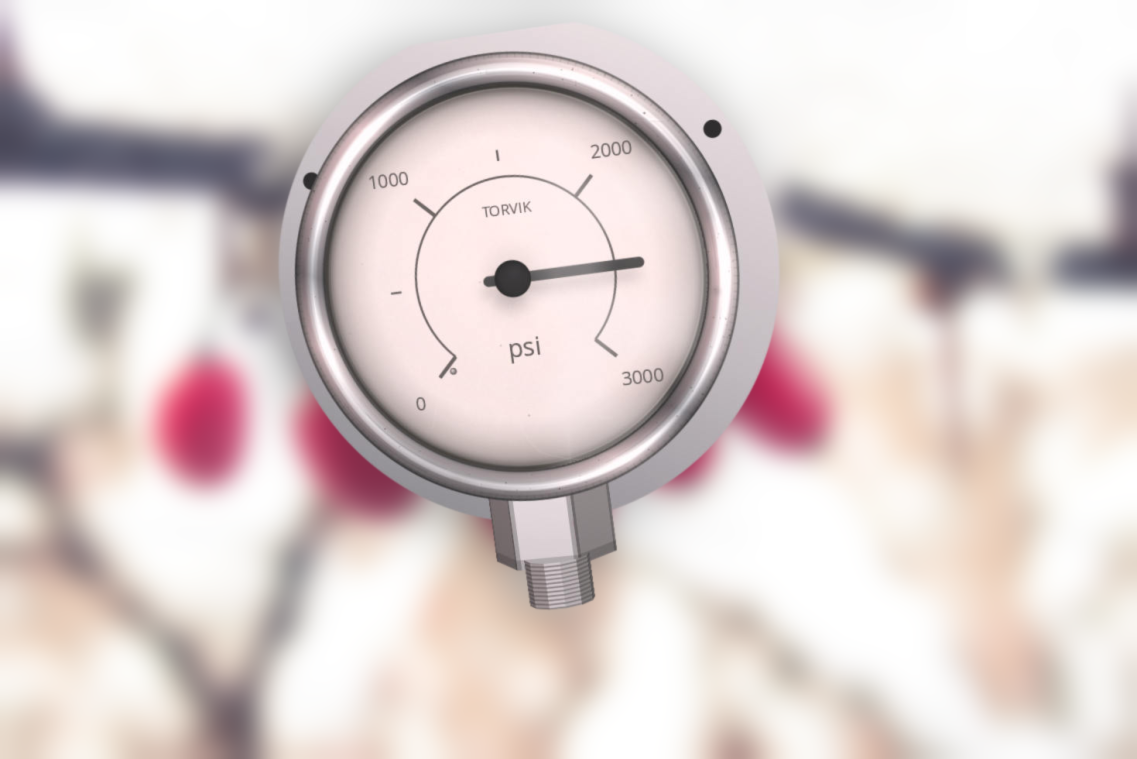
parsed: 2500 psi
